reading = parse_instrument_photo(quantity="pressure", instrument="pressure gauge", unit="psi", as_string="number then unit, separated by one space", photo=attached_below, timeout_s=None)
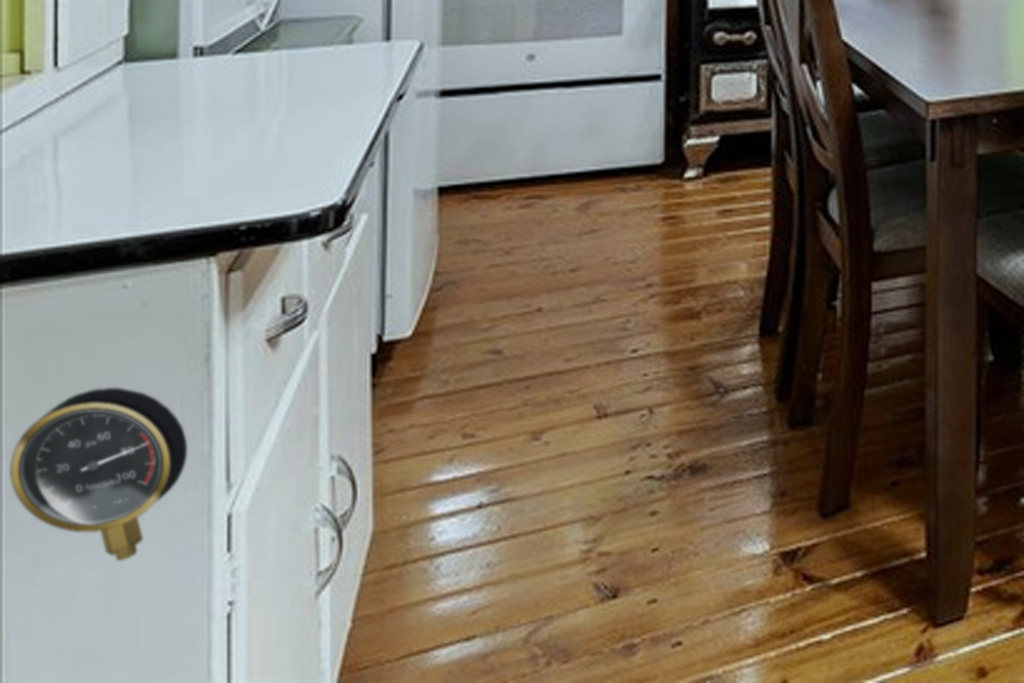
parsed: 80 psi
